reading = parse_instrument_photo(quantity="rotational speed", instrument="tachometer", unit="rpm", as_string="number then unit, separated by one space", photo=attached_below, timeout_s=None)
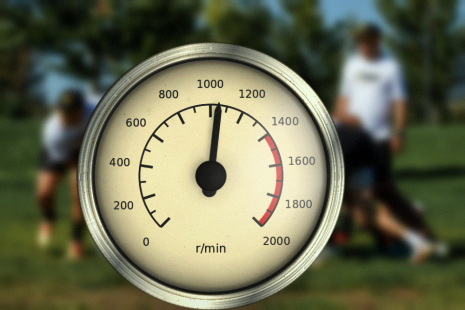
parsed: 1050 rpm
